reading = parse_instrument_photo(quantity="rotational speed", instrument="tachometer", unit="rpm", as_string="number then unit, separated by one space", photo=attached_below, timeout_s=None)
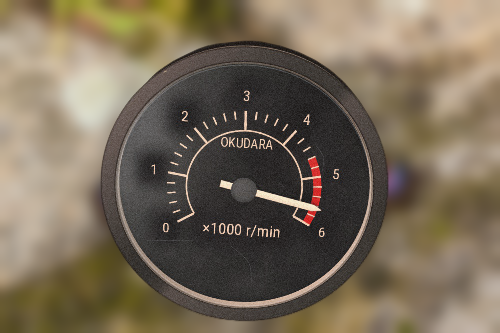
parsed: 5600 rpm
